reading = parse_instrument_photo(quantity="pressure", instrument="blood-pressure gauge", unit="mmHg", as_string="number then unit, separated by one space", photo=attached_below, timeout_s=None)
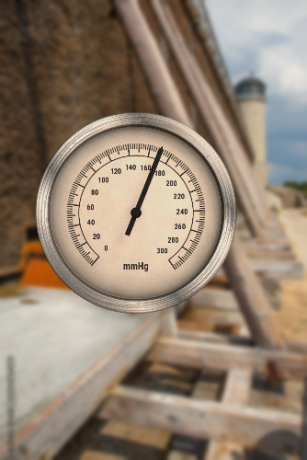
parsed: 170 mmHg
